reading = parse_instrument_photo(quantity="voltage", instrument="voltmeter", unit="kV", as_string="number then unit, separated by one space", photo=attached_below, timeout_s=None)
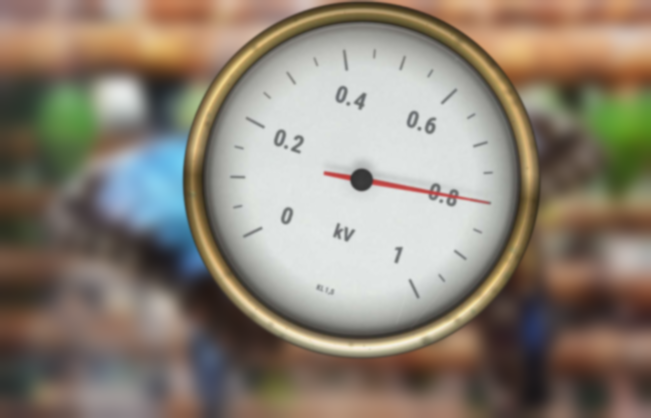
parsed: 0.8 kV
